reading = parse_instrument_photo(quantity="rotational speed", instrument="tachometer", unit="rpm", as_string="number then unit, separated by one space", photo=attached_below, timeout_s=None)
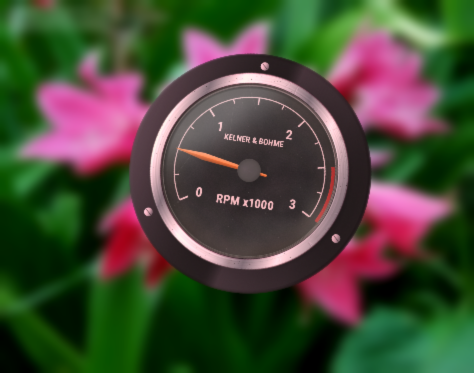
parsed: 500 rpm
